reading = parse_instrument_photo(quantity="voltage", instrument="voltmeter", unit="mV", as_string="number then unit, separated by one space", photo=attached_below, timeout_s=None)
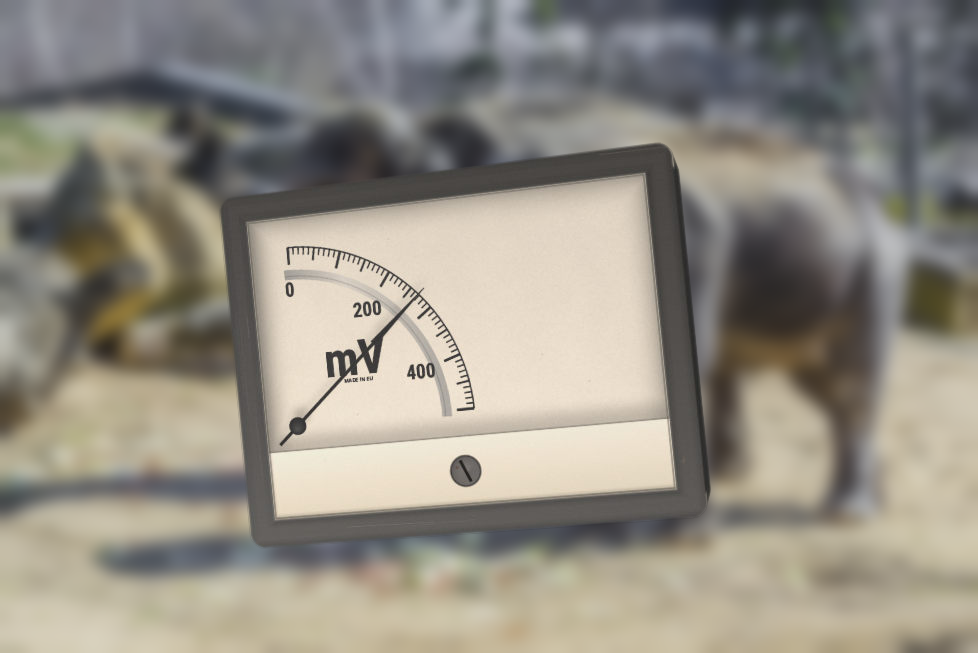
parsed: 270 mV
